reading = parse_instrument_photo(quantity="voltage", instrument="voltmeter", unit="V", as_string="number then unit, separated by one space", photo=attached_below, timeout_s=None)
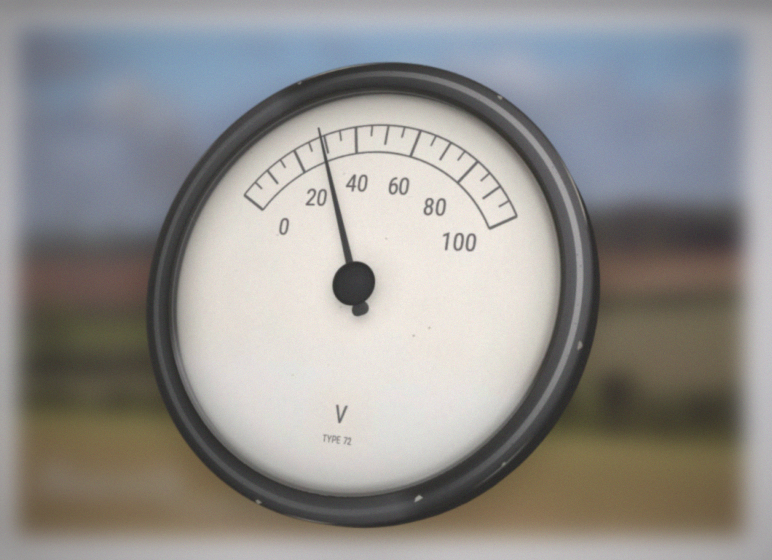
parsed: 30 V
